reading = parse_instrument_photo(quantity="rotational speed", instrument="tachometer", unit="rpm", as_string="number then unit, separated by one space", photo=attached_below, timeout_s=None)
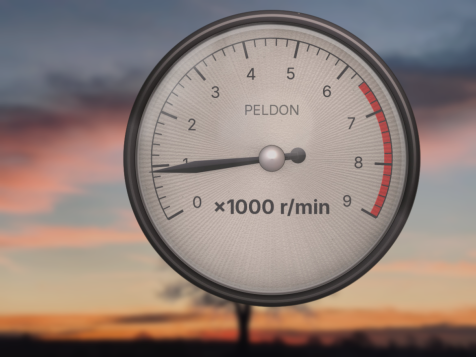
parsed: 900 rpm
